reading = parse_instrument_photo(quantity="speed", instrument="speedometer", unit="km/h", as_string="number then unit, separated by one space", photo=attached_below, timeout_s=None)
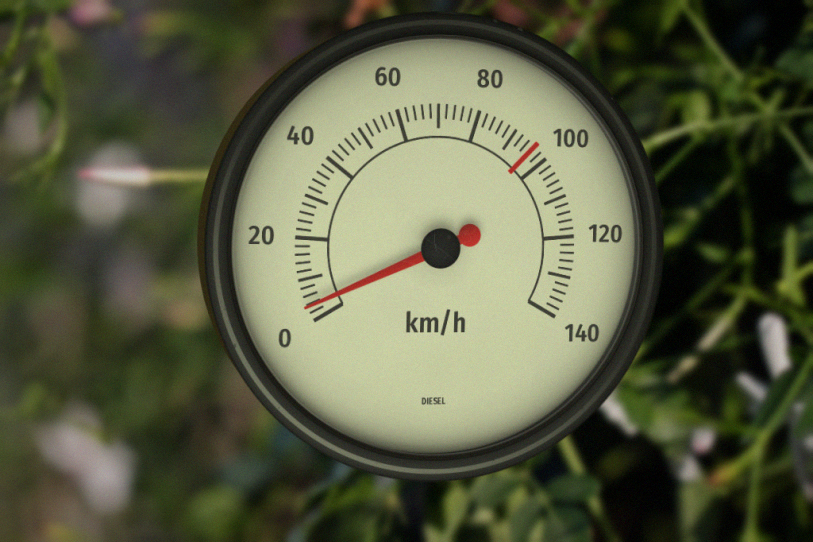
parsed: 4 km/h
